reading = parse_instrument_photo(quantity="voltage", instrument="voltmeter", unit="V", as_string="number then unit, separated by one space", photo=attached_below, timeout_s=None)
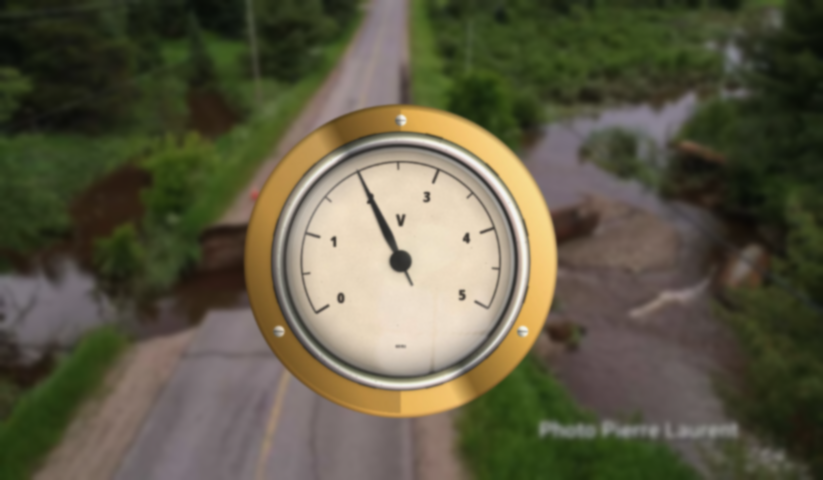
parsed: 2 V
